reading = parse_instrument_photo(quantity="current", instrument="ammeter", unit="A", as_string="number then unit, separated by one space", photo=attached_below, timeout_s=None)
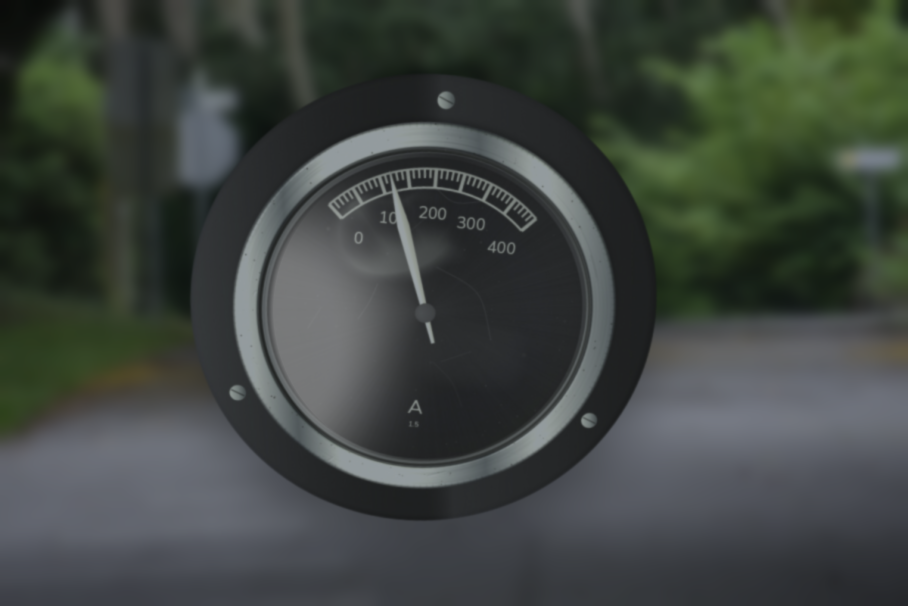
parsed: 120 A
